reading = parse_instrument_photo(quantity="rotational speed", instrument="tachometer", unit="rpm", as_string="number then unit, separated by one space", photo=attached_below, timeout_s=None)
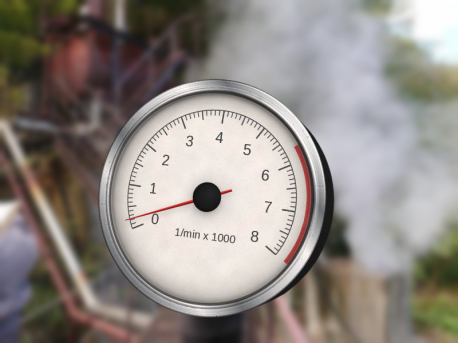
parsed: 200 rpm
